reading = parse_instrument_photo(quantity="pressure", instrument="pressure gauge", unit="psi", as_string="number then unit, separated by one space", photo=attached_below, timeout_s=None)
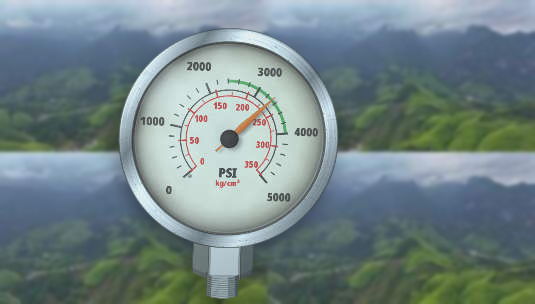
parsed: 3300 psi
